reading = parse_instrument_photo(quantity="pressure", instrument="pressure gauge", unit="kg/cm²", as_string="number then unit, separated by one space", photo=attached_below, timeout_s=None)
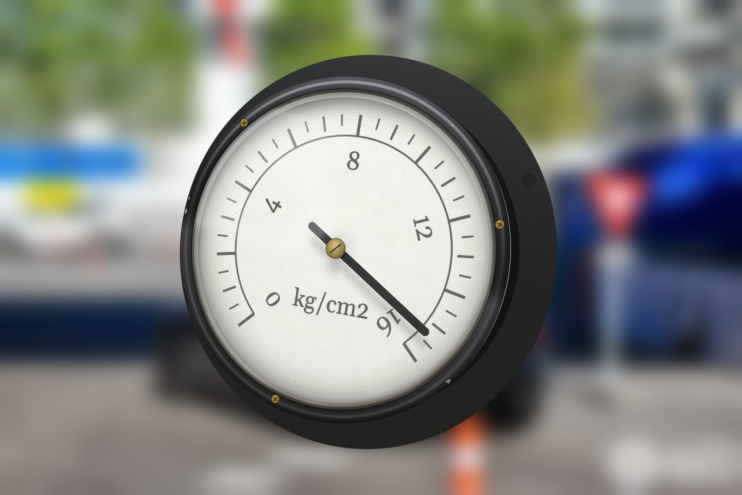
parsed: 15.25 kg/cm²
